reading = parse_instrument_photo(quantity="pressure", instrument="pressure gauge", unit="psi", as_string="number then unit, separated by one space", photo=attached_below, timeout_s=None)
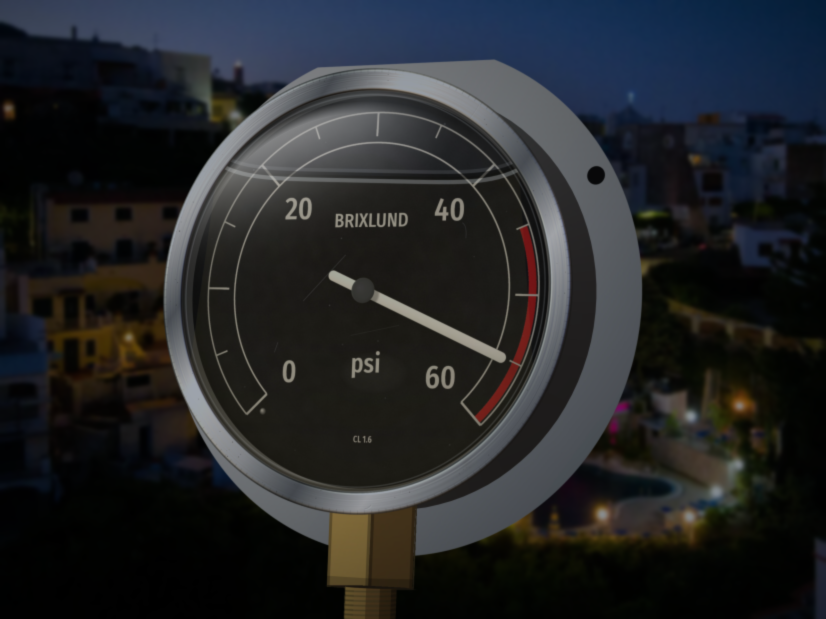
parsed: 55 psi
